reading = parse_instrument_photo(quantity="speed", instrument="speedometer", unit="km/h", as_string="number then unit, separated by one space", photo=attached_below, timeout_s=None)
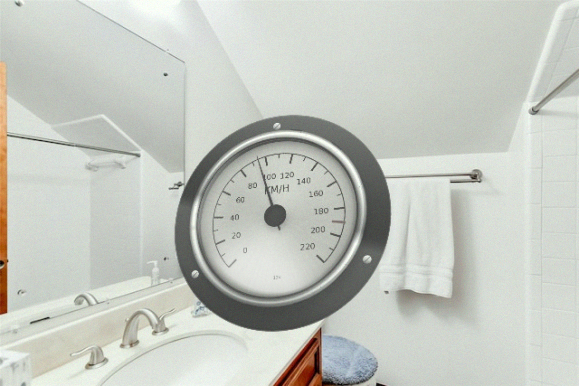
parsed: 95 km/h
